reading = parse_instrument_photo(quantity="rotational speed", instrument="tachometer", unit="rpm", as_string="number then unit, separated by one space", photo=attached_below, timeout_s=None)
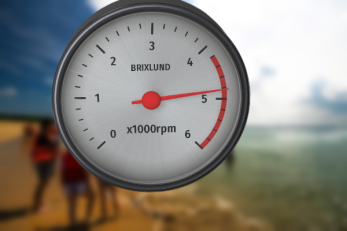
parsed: 4800 rpm
